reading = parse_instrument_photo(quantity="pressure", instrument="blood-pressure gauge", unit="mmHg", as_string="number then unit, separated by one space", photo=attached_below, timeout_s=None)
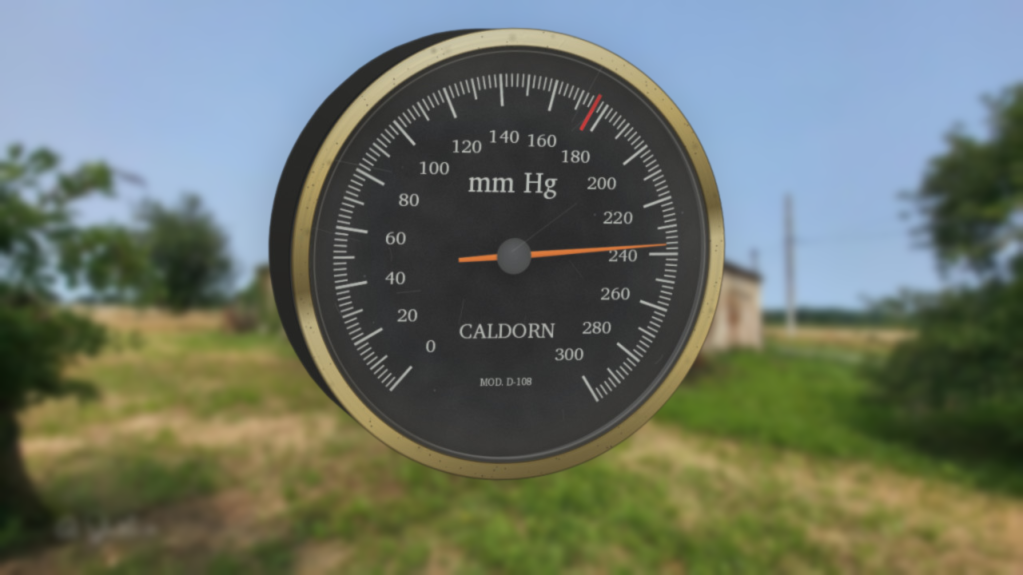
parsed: 236 mmHg
